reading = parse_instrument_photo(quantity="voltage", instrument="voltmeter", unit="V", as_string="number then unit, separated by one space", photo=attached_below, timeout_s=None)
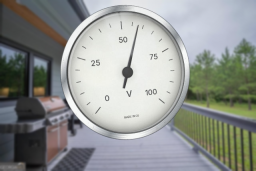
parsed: 57.5 V
